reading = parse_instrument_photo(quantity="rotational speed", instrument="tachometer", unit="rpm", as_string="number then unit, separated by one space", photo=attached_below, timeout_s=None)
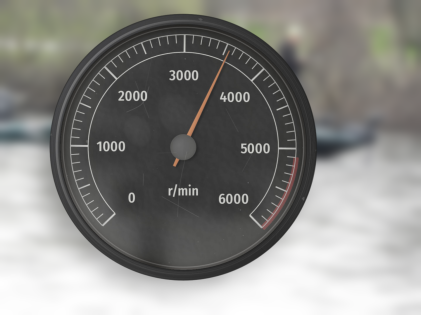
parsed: 3550 rpm
